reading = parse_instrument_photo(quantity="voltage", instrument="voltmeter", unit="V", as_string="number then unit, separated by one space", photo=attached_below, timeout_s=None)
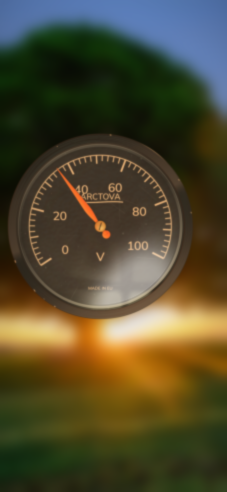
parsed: 36 V
